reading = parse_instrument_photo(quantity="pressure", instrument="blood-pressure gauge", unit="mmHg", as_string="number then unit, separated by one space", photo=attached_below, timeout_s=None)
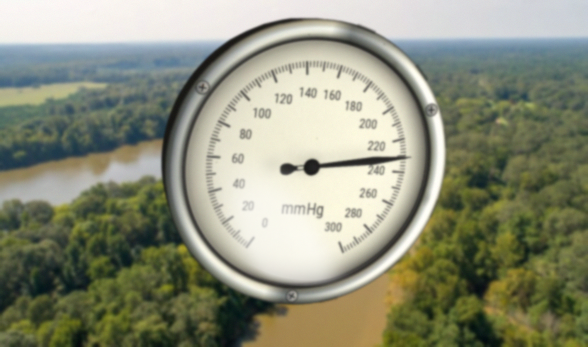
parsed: 230 mmHg
